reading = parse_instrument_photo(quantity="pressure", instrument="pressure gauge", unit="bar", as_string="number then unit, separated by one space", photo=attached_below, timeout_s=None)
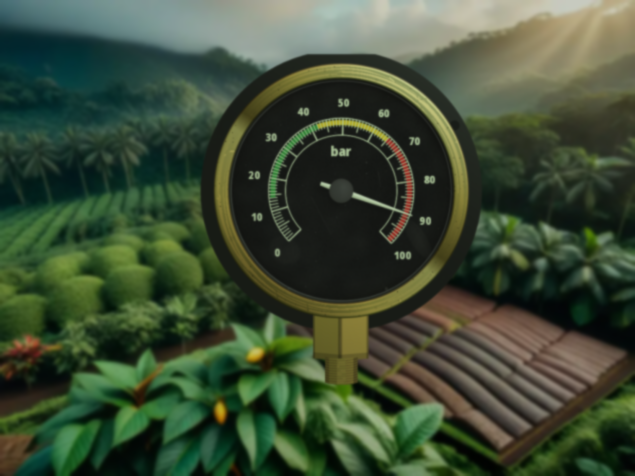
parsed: 90 bar
